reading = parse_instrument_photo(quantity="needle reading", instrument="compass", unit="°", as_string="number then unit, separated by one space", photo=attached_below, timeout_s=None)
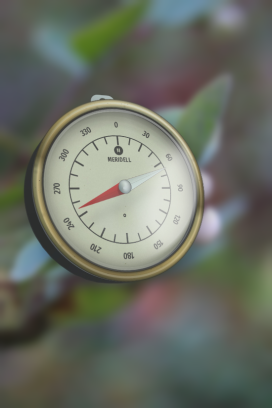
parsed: 247.5 °
